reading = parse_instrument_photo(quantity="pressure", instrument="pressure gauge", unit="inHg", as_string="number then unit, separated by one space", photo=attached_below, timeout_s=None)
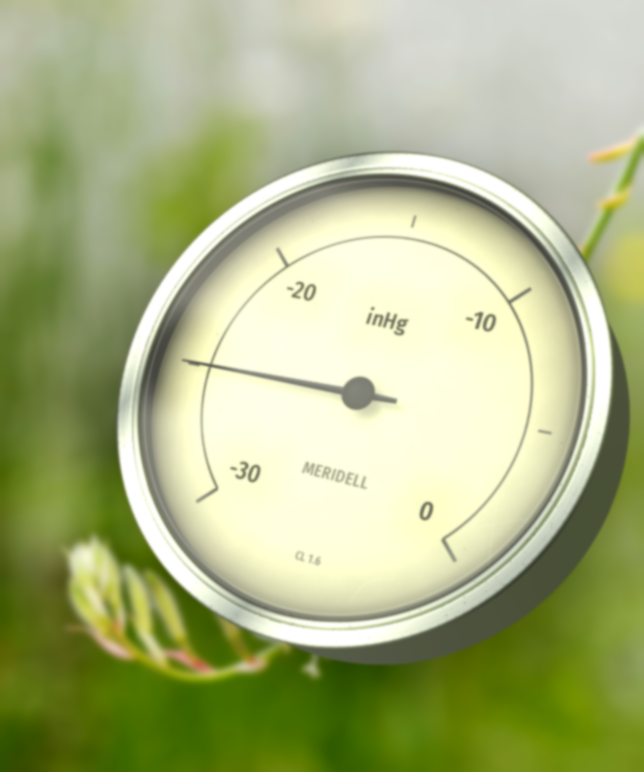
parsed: -25 inHg
